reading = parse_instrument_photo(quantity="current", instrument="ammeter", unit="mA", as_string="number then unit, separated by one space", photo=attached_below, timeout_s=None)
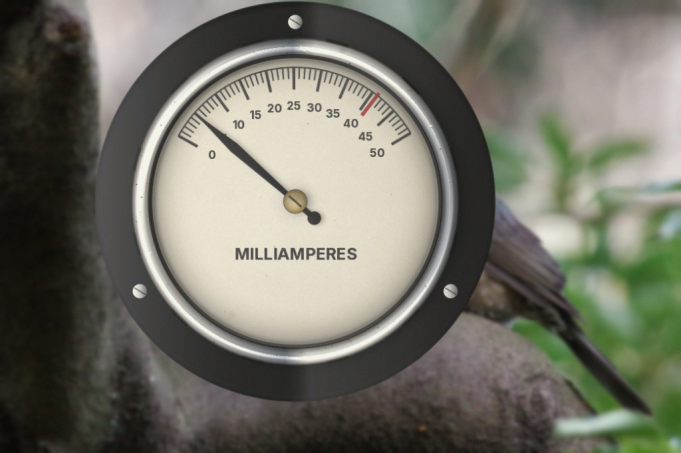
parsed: 5 mA
